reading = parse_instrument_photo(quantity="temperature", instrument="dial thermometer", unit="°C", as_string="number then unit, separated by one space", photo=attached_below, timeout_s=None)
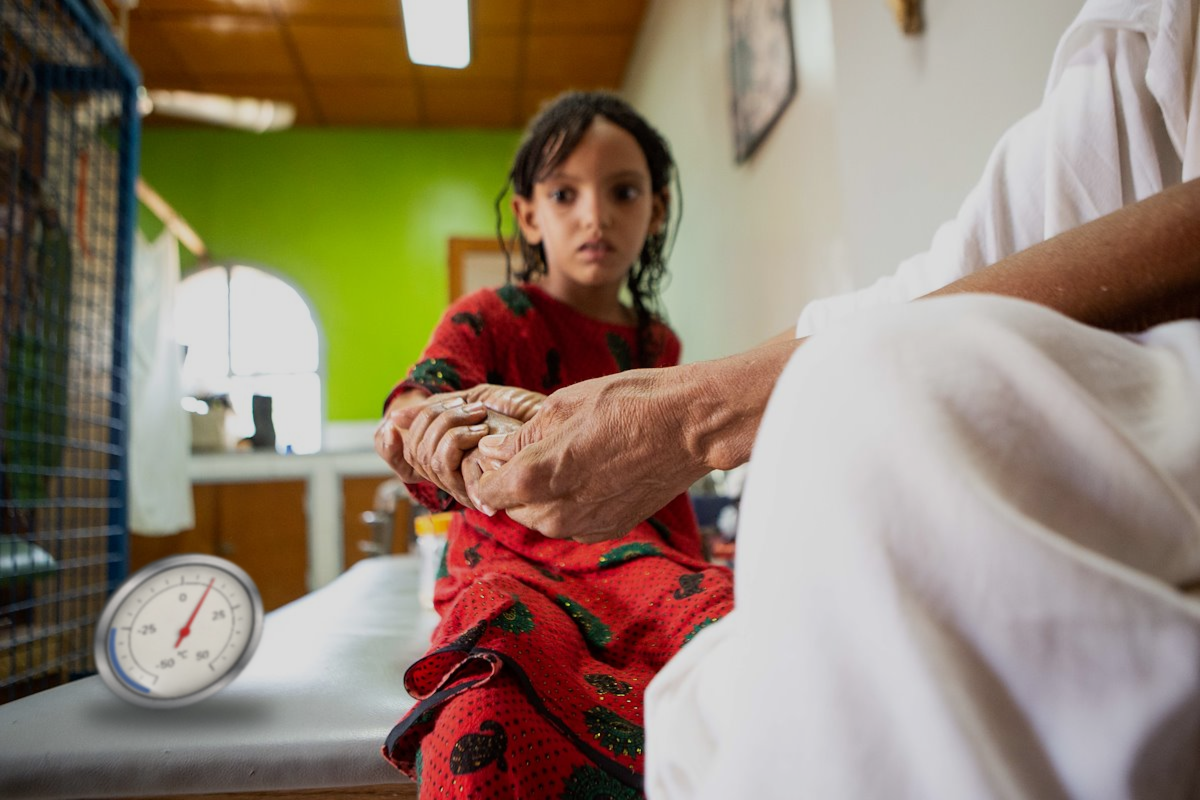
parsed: 10 °C
